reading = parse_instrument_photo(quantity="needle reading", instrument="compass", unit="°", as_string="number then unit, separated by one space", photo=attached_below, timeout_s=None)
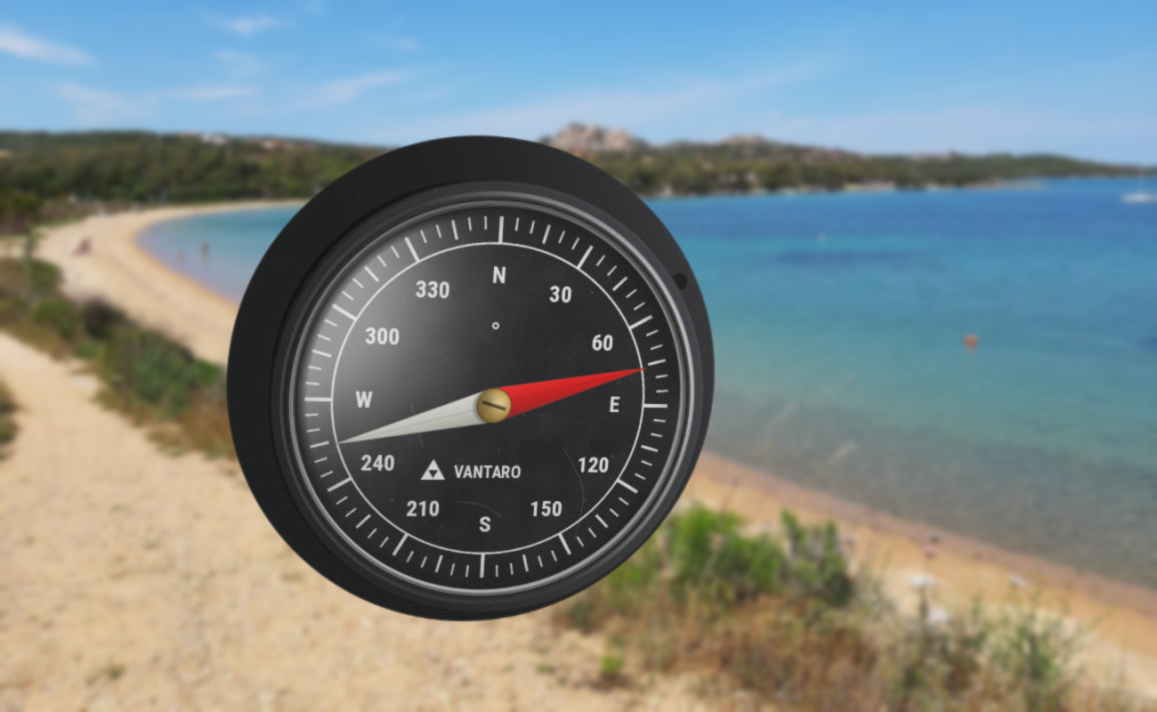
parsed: 75 °
